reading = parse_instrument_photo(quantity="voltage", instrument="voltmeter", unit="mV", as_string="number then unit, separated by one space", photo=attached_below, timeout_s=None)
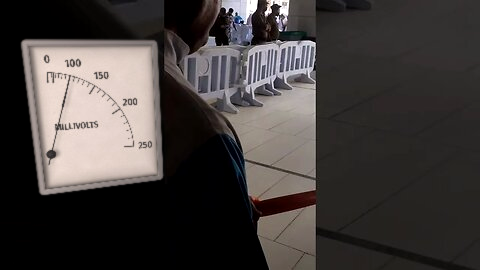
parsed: 100 mV
